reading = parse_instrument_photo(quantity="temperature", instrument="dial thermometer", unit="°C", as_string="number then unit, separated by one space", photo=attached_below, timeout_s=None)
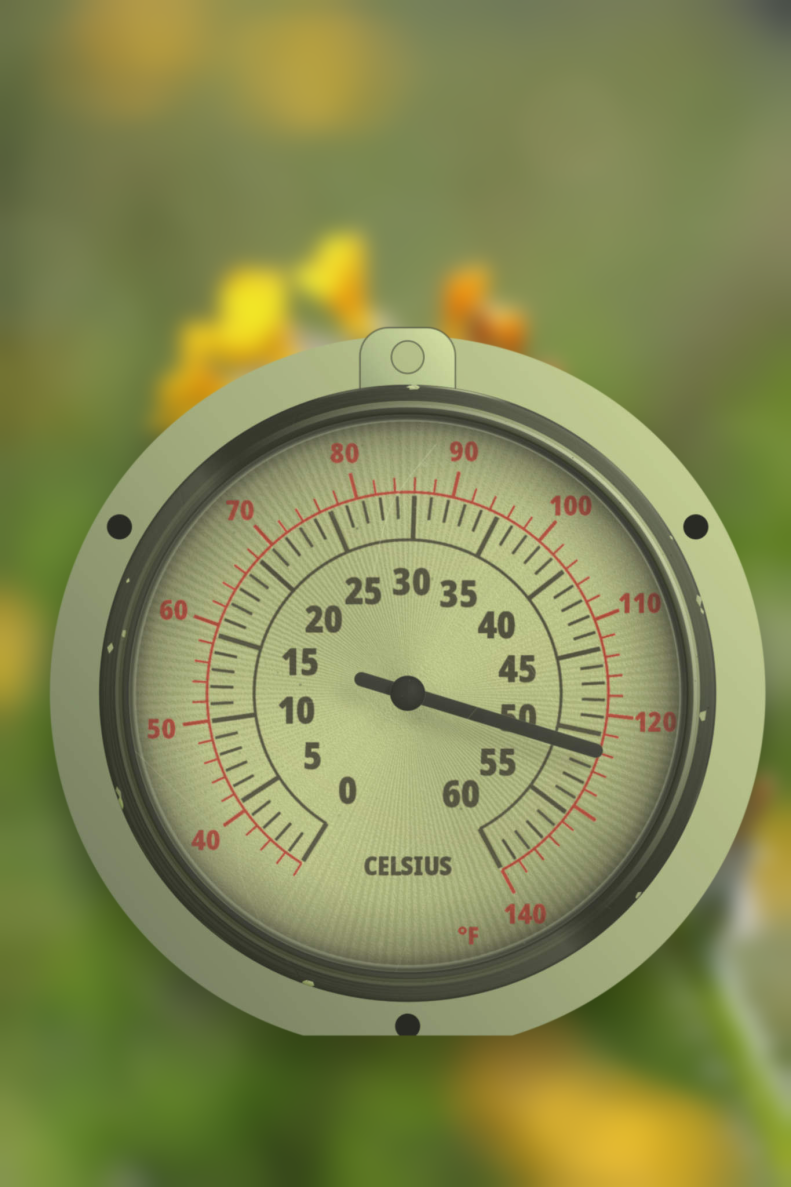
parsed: 51 °C
